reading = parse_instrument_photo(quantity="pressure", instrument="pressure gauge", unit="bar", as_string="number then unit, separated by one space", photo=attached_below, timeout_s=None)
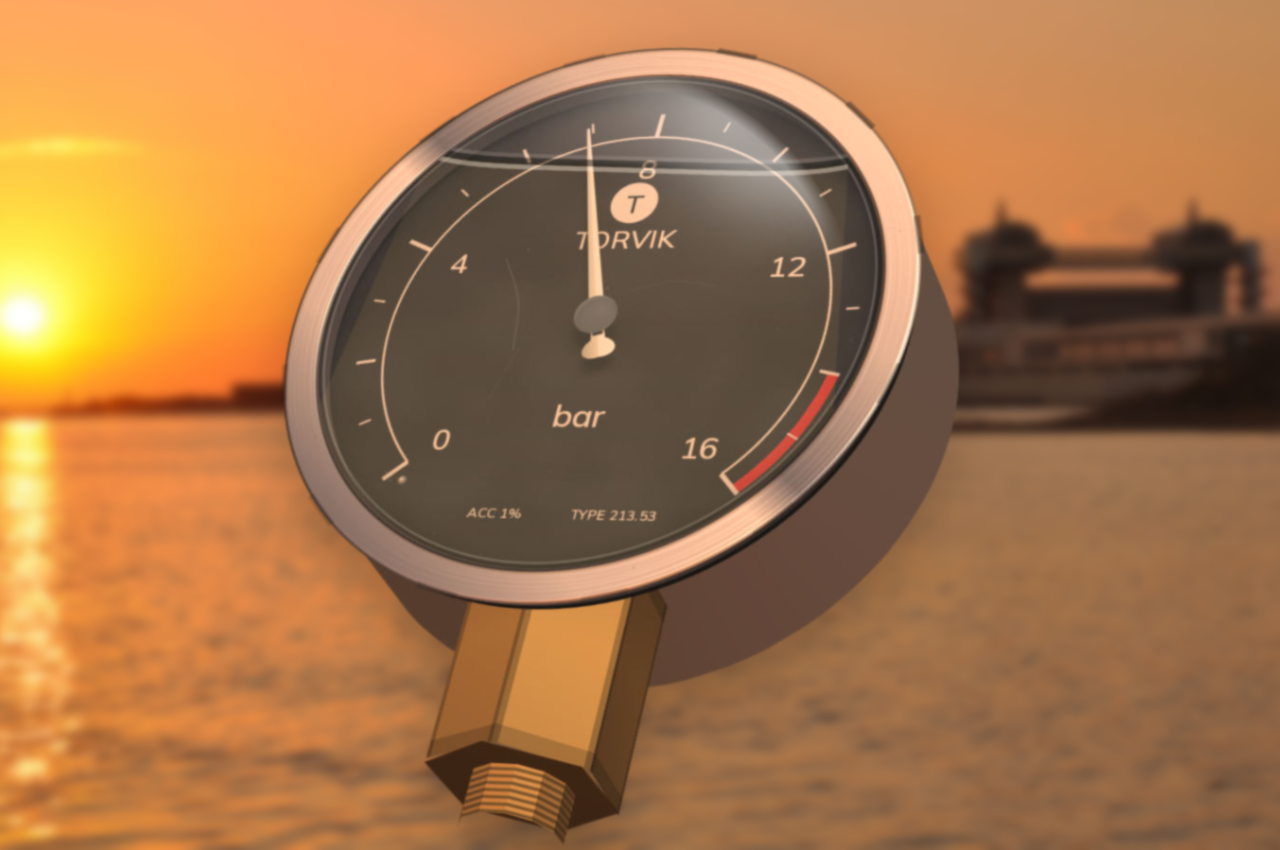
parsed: 7 bar
